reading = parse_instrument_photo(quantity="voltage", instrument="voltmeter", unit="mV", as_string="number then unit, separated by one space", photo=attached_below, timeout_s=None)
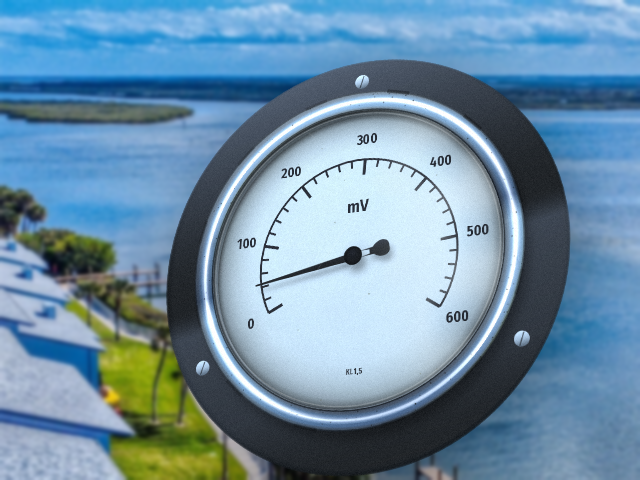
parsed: 40 mV
